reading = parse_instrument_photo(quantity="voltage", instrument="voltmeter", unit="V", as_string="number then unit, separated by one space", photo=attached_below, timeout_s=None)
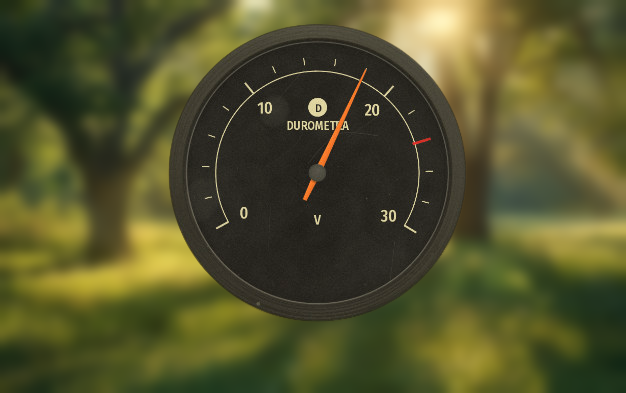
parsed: 18 V
